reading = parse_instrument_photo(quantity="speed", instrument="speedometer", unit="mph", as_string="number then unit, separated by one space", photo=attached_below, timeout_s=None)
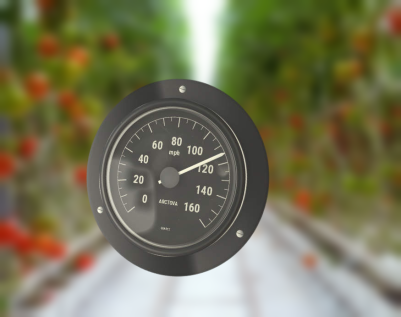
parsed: 115 mph
